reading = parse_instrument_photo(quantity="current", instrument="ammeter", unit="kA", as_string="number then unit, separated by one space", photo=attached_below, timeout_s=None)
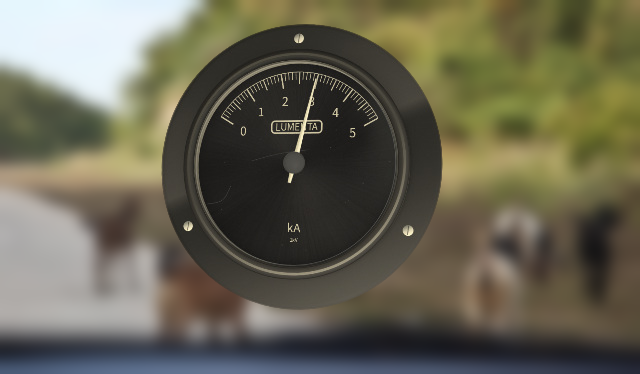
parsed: 3 kA
